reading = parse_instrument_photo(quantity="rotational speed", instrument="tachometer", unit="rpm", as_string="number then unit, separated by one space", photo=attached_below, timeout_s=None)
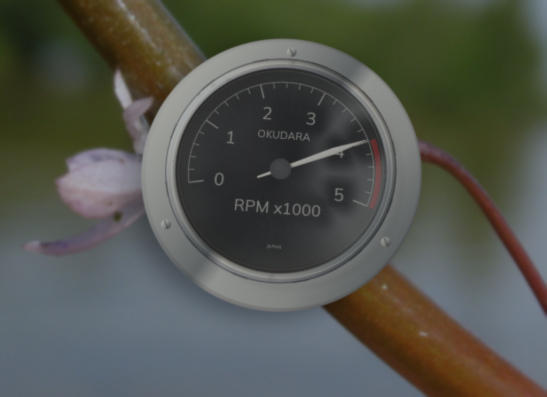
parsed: 4000 rpm
